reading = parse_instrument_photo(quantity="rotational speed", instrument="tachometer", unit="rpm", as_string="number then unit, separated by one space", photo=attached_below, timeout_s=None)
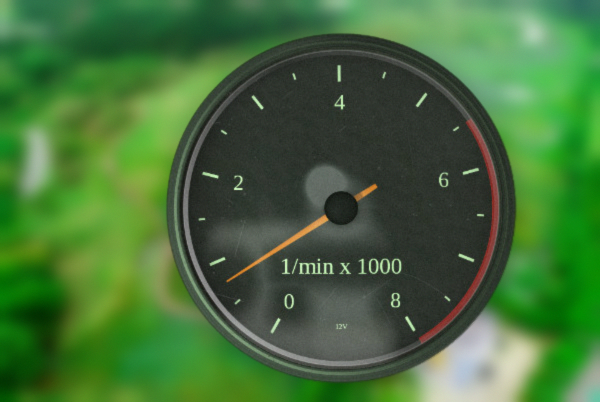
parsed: 750 rpm
